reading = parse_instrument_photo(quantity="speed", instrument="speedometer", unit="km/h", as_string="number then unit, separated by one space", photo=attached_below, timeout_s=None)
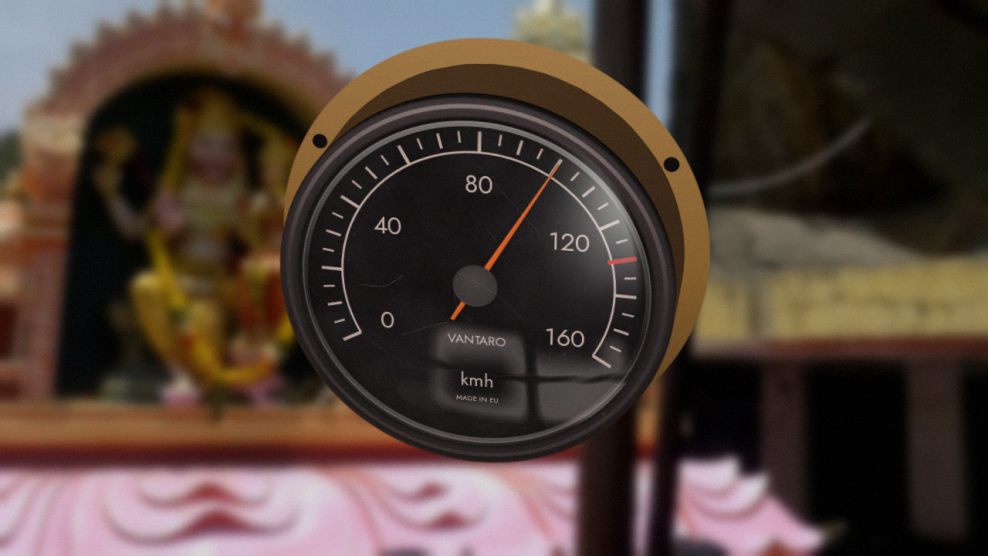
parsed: 100 km/h
